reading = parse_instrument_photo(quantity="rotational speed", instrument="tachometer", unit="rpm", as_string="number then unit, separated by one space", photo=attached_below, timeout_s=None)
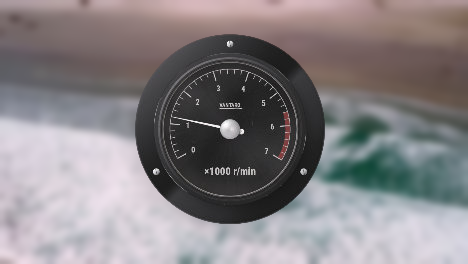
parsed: 1200 rpm
